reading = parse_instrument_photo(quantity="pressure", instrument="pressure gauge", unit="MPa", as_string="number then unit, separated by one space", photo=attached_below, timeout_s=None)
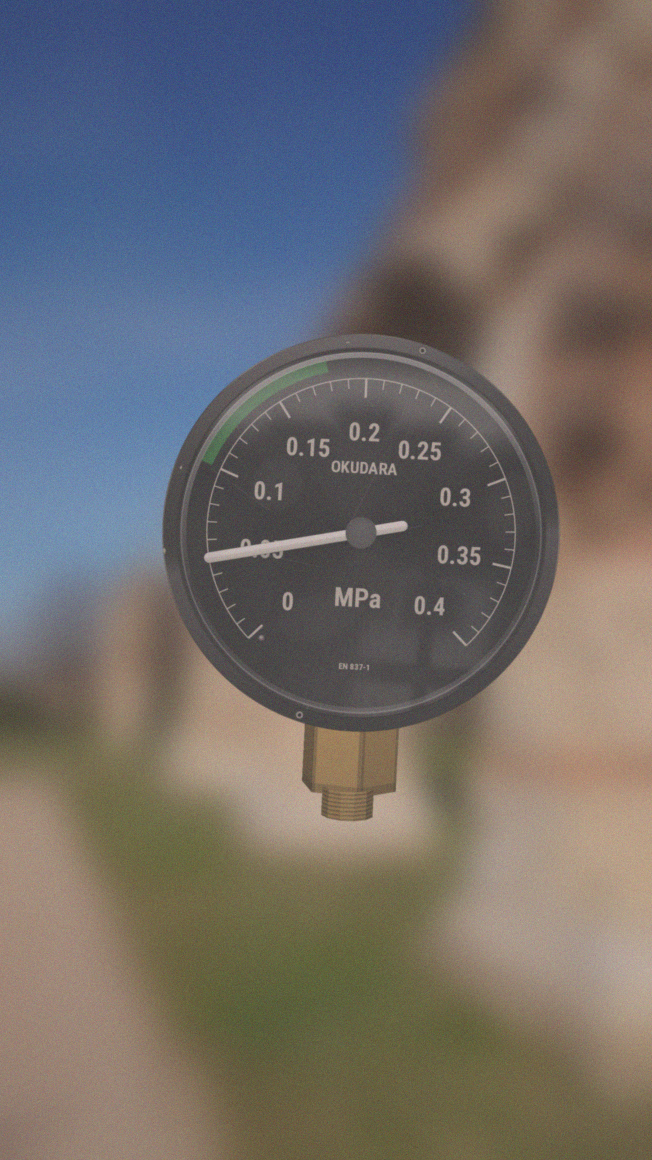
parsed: 0.05 MPa
